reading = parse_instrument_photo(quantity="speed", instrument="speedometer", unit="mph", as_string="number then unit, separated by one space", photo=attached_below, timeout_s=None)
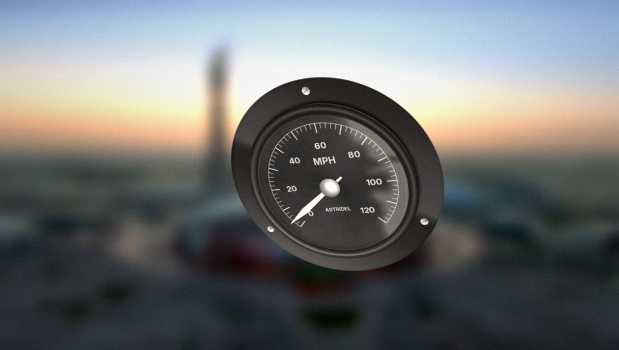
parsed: 4 mph
